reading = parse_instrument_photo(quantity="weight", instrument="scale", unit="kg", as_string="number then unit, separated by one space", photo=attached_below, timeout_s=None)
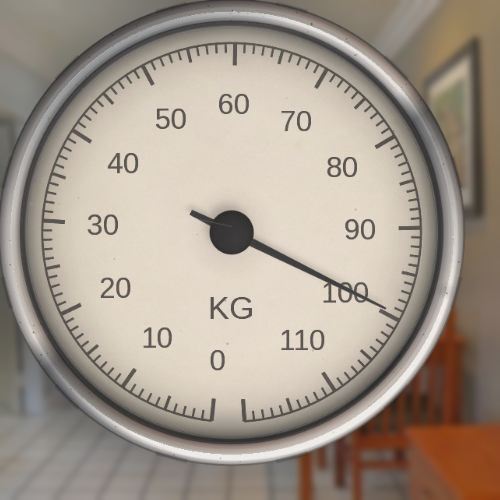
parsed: 99.5 kg
